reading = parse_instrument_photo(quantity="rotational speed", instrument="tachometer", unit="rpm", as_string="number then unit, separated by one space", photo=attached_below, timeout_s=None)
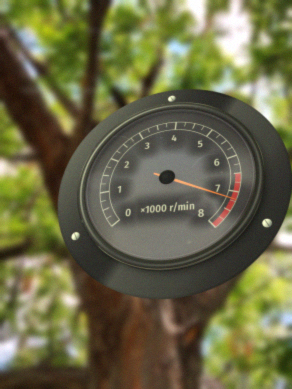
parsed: 7250 rpm
